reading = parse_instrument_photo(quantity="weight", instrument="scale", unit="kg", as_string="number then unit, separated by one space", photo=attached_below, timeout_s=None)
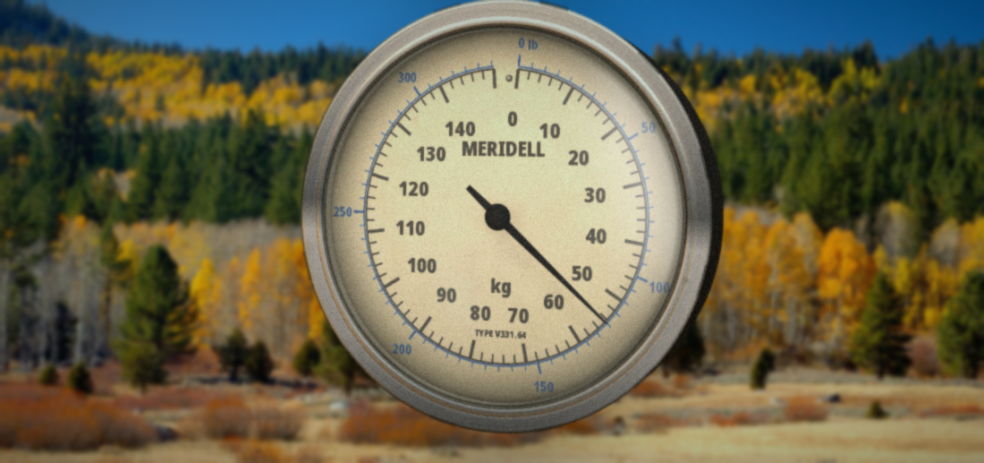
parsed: 54 kg
